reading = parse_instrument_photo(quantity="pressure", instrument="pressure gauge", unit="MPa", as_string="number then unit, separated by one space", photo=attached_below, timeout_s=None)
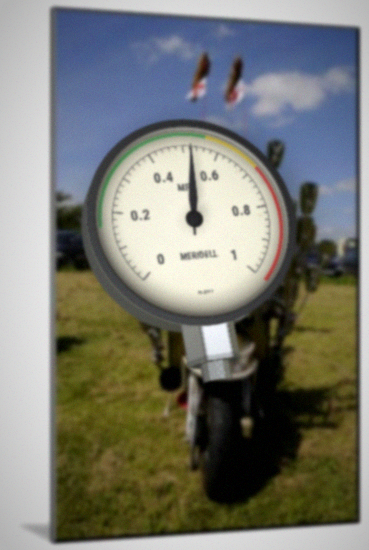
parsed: 0.52 MPa
